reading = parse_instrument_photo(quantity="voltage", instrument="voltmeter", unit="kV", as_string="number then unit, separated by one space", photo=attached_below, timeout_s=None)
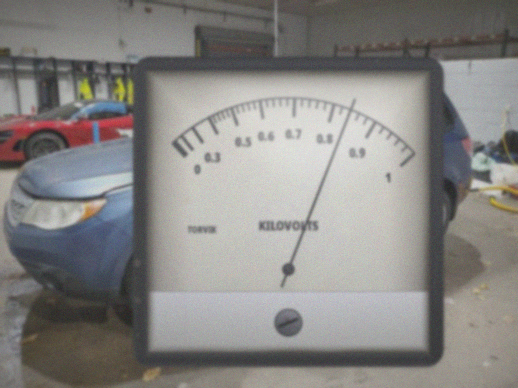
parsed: 0.84 kV
